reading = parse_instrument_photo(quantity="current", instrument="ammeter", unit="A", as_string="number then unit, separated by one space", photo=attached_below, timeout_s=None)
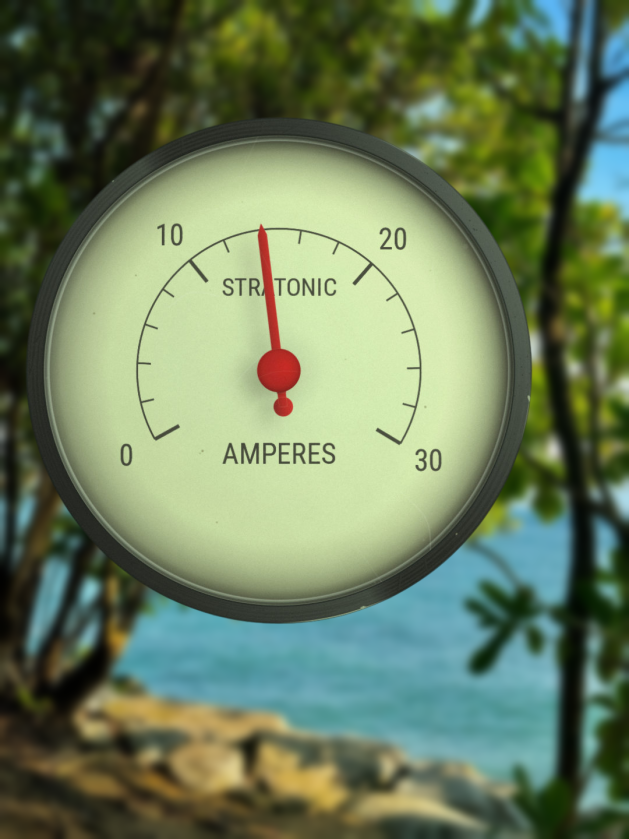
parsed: 14 A
